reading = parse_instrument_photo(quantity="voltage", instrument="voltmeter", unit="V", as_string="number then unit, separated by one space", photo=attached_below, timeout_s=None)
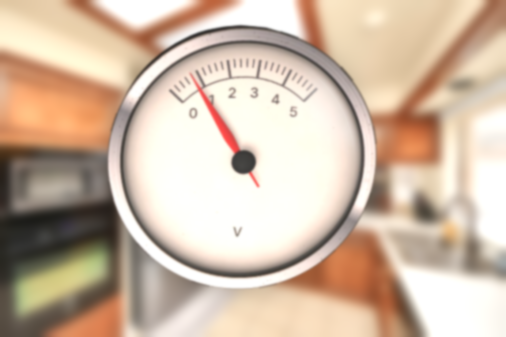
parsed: 0.8 V
